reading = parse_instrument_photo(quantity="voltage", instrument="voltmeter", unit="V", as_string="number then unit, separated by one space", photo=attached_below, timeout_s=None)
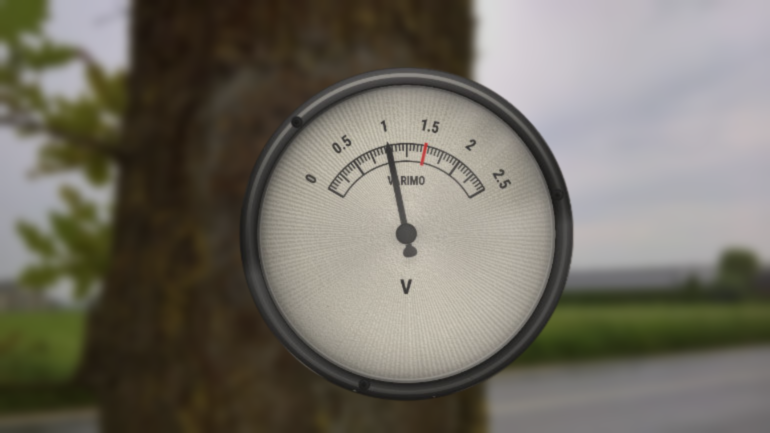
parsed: 1 V
